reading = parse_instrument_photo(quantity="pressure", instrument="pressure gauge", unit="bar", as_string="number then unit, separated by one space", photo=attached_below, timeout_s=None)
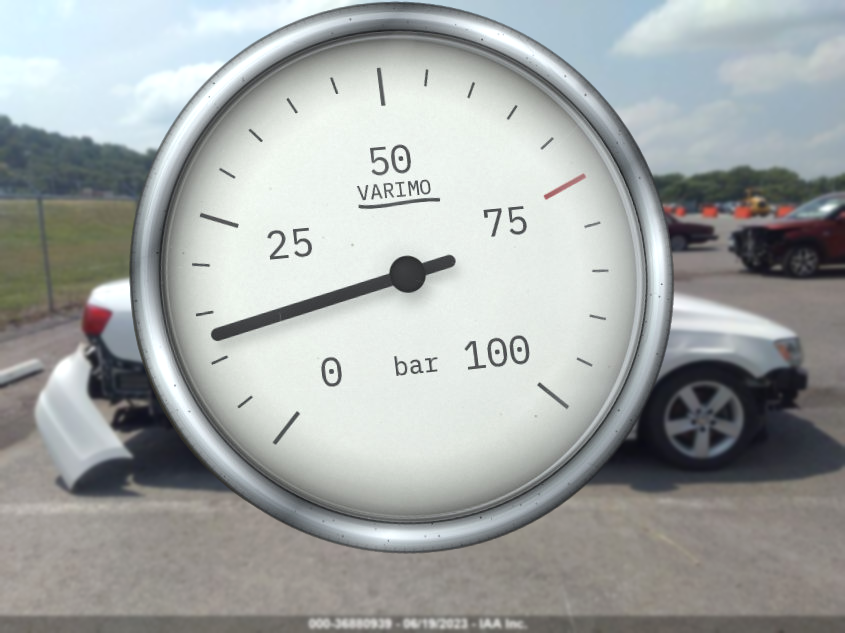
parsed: 12.5 bar
